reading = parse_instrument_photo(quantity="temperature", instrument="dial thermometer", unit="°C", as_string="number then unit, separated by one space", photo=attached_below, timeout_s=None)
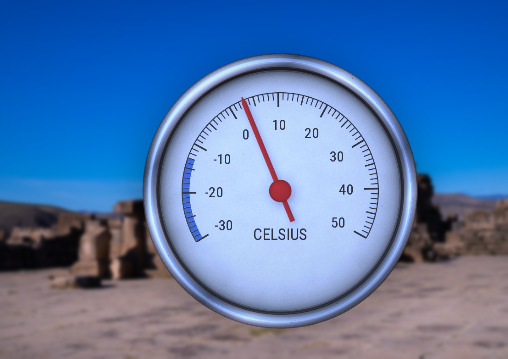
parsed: 3 °C
